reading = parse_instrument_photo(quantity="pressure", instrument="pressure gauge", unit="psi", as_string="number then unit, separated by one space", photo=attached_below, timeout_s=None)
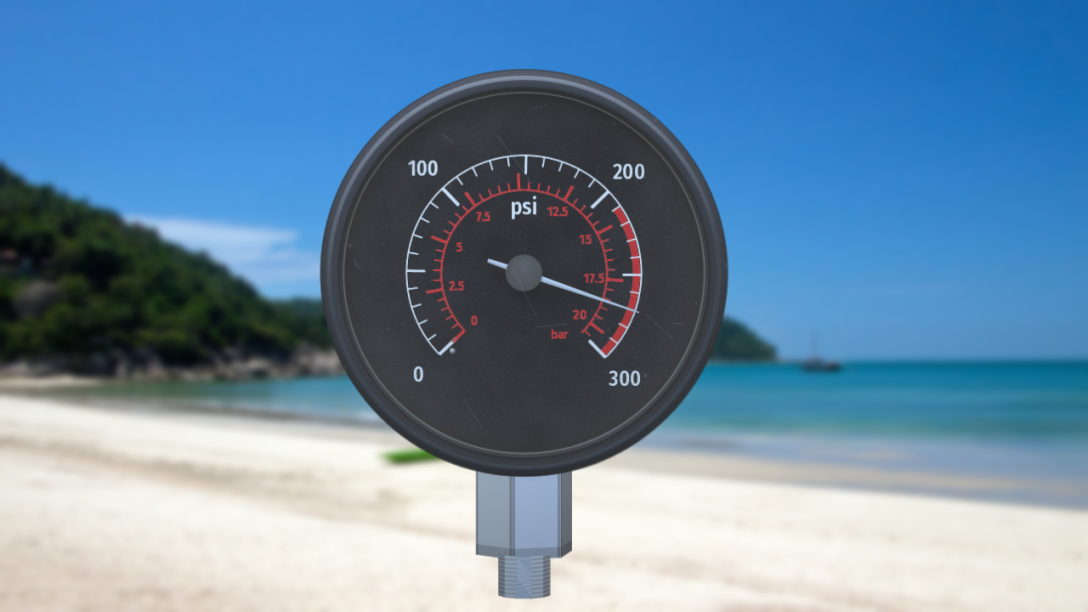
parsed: 270 psi
